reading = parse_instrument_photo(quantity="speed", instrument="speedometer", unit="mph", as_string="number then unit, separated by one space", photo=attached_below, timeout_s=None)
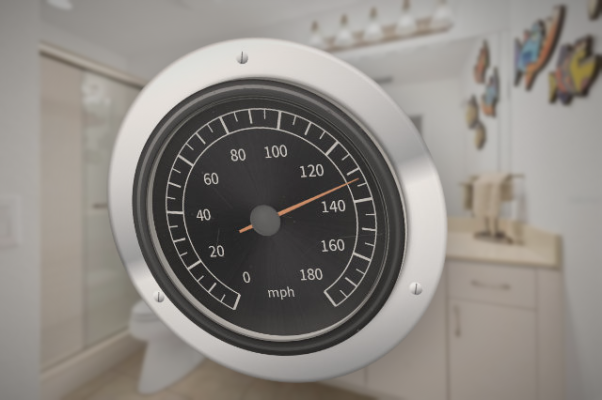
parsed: 132.5 mph
